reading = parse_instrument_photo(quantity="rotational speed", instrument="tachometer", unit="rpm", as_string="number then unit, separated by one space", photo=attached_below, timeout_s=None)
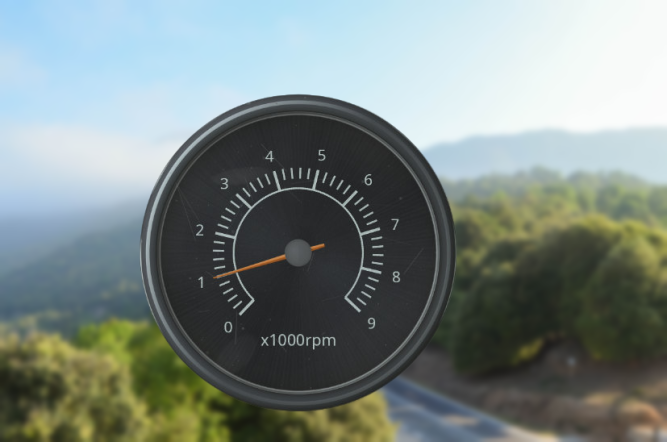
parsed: 1000 rpm
